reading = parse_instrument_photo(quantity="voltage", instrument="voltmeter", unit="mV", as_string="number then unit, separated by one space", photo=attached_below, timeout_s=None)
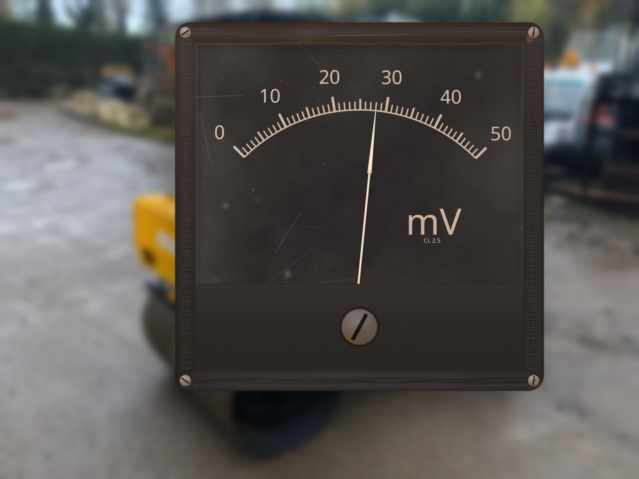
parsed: 28 mV
